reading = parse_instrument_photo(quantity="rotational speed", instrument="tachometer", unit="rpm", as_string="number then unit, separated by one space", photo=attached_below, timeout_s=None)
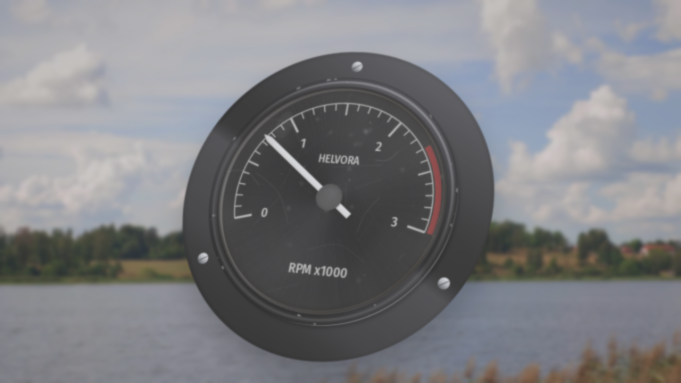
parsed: 750 rpm
